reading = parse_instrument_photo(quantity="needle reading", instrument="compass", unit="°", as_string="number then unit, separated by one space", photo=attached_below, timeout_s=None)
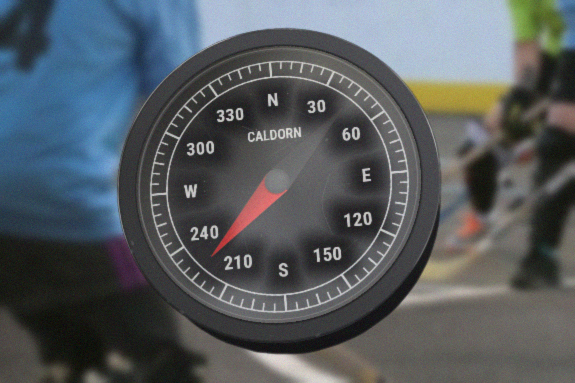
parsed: 225 °
